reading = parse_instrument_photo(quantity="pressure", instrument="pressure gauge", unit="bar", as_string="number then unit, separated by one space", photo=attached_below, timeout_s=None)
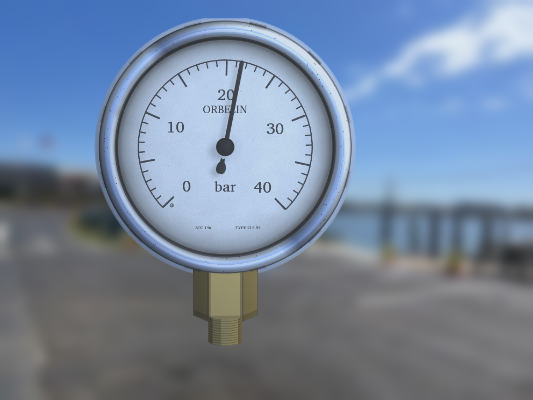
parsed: 21.5 bar
